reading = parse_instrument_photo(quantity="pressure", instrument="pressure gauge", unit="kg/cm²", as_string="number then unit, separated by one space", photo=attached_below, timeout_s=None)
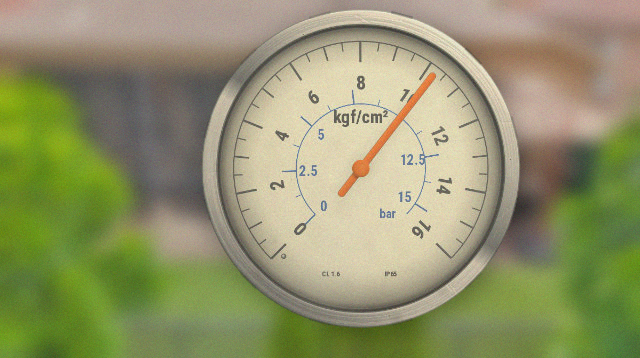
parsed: 10.25 kg/cm²
